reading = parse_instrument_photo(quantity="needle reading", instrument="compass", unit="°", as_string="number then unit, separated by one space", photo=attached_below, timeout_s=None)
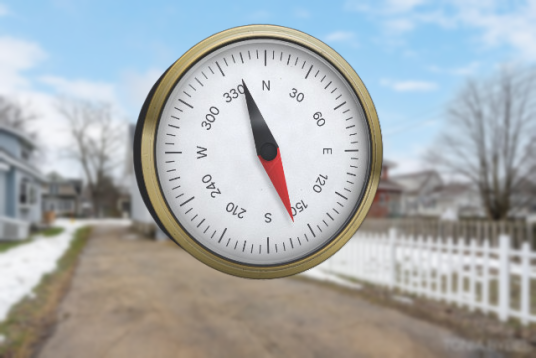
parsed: 160 °
